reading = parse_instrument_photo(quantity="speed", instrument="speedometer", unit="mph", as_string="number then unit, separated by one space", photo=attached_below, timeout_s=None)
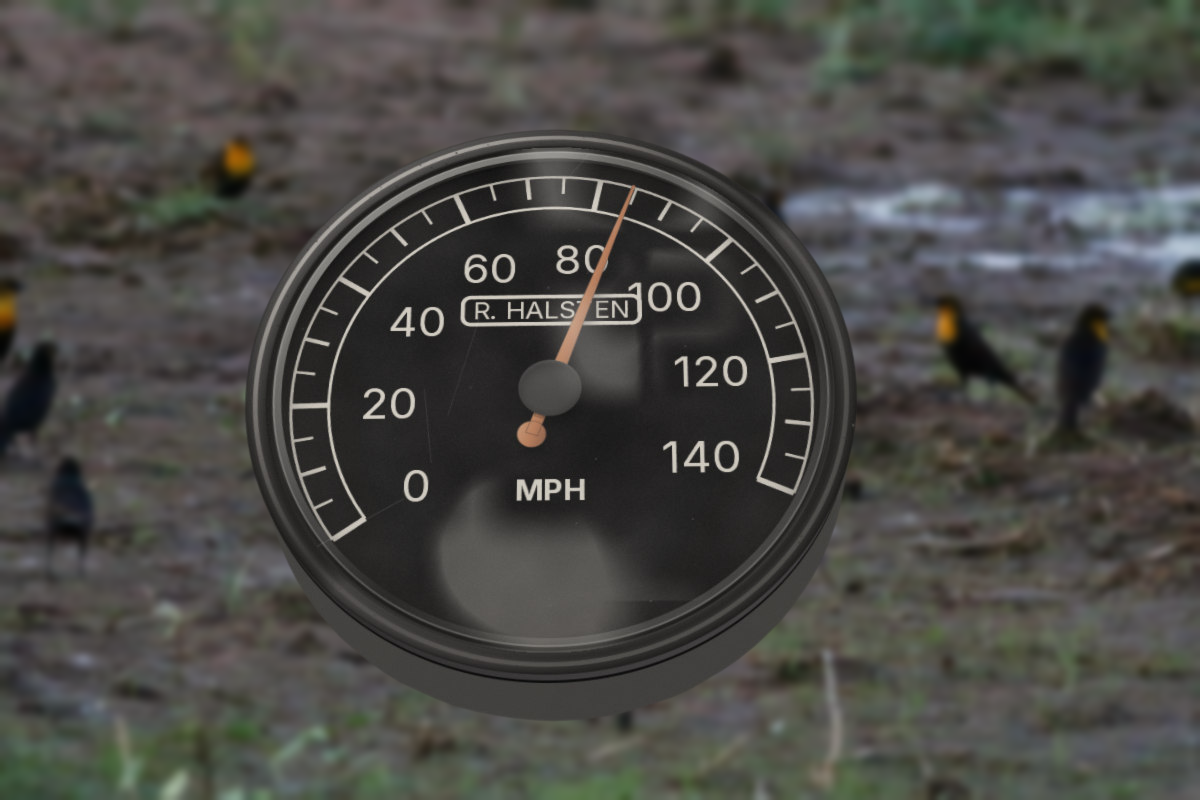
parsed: 85 mph
